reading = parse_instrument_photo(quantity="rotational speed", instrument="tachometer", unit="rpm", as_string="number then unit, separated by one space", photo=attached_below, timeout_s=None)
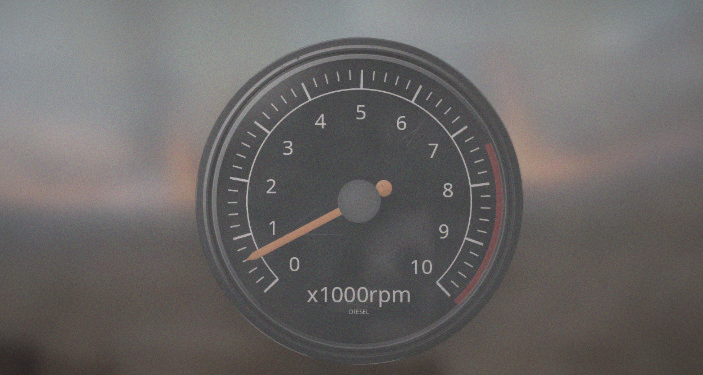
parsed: 600 rpm
